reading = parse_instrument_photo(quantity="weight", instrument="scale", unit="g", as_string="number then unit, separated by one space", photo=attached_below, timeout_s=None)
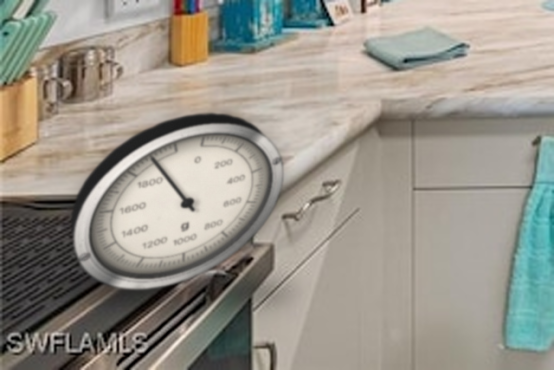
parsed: 1900 g
